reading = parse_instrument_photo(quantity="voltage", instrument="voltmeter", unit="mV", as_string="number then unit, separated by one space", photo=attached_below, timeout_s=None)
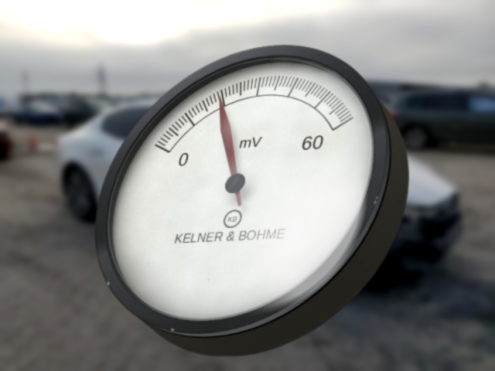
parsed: 20 mV
